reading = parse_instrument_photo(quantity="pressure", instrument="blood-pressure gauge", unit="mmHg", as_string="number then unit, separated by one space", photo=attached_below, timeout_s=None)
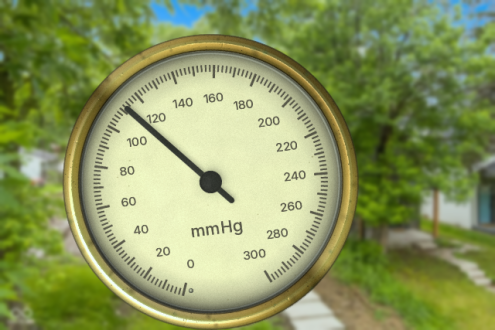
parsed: 112 mmHg
